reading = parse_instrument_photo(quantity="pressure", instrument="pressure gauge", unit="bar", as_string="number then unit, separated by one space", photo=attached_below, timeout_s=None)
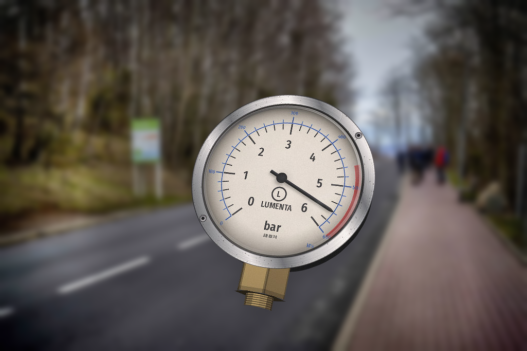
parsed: 5.6 bar
